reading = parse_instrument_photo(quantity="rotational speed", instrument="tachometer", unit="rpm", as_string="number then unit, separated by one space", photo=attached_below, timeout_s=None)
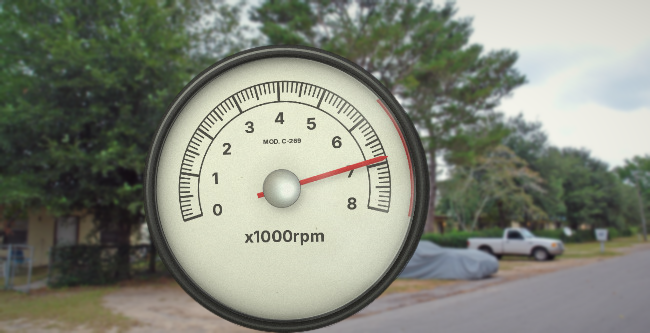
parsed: 6900 rpm
